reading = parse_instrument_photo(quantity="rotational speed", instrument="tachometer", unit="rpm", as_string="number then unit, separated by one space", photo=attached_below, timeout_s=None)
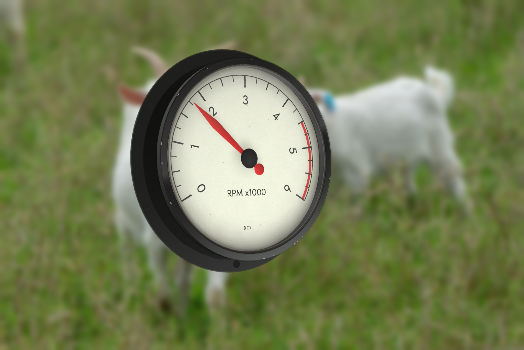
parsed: 1750 rpm
